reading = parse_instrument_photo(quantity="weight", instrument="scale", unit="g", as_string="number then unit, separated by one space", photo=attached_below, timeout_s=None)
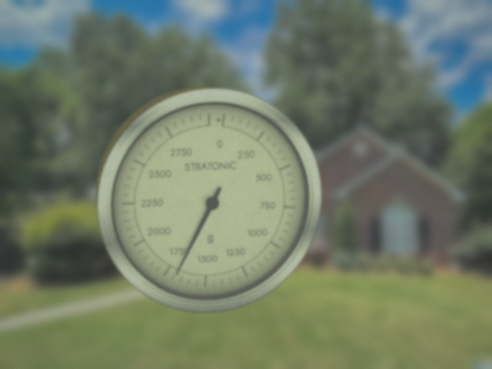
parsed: 1700 g
